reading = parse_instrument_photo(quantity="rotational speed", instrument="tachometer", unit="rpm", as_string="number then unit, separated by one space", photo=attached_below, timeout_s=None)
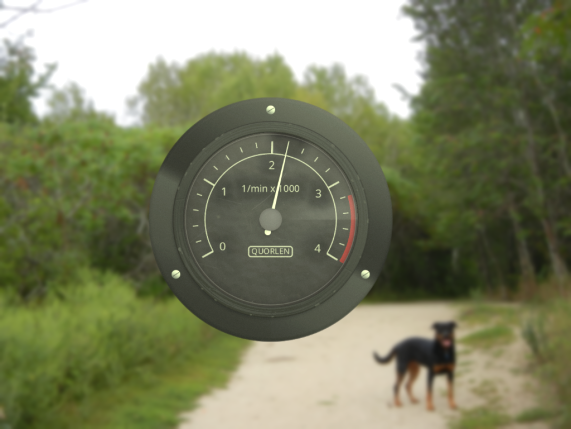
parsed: 2200 rpm
